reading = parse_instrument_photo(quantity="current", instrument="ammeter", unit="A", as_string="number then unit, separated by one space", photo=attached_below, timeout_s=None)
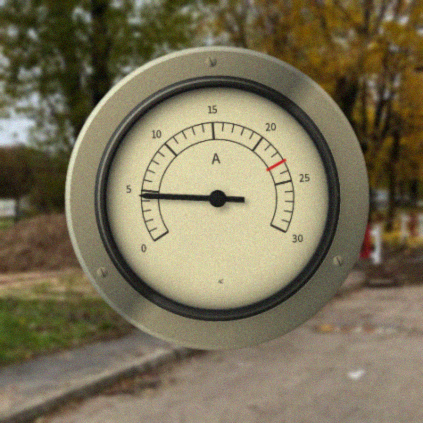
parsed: 4.5 A
